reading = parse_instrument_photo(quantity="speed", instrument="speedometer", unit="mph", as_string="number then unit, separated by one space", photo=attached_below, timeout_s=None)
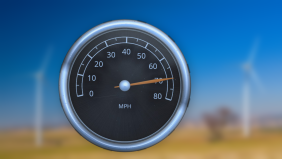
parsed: 70 mph
